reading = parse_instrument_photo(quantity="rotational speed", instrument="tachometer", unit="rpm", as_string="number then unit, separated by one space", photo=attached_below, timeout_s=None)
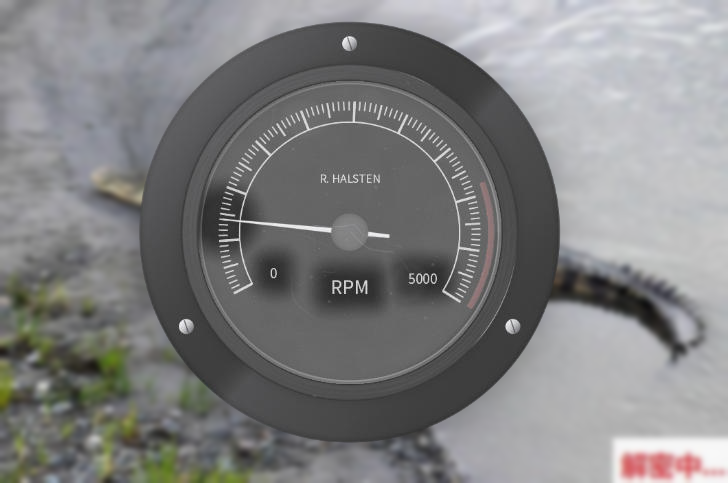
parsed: 700 rpm
